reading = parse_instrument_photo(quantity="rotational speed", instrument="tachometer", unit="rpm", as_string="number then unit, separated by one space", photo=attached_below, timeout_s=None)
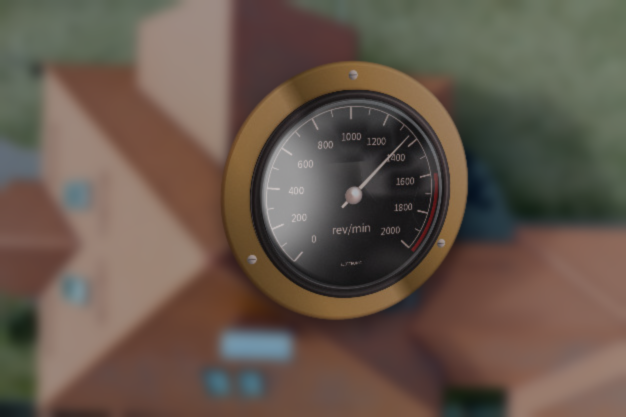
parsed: 1350 rpm
